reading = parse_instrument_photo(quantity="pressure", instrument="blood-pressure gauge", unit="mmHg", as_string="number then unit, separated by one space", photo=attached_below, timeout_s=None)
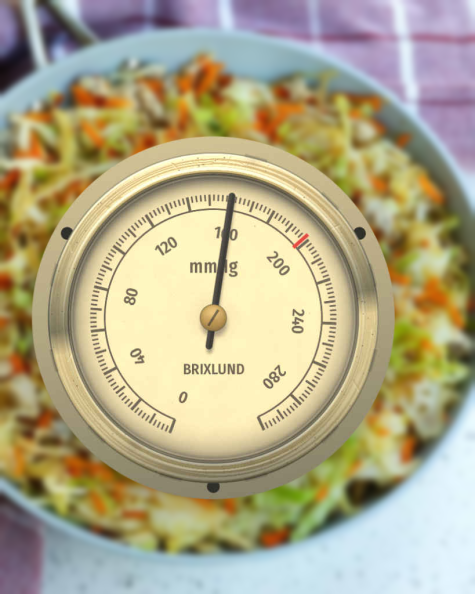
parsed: 160 mmHg
